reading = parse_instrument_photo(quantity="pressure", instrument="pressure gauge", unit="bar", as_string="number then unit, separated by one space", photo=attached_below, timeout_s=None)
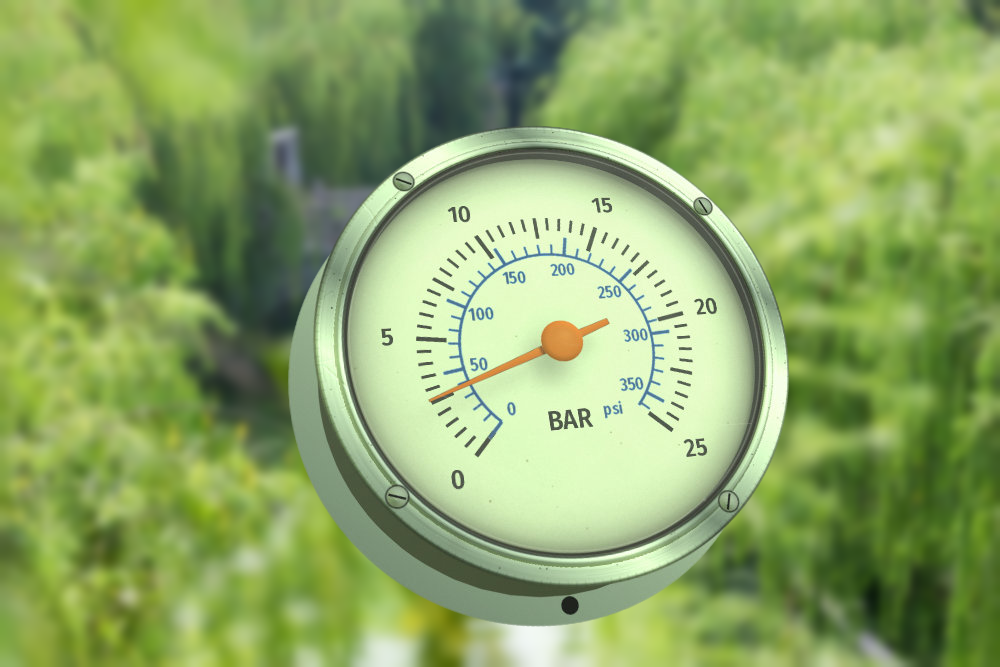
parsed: 2.5 bar
